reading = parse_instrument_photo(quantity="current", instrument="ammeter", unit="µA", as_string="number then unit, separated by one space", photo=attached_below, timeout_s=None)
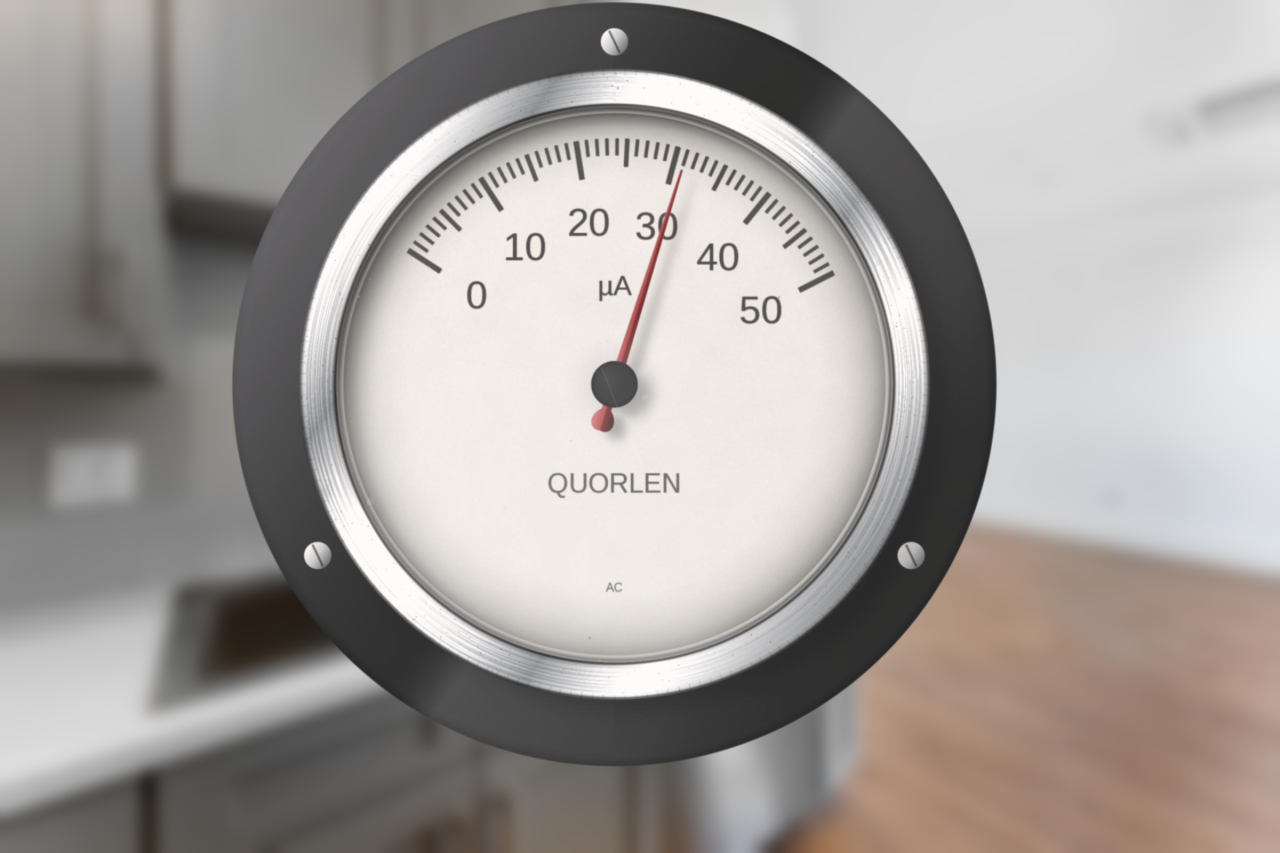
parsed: 31 µA
